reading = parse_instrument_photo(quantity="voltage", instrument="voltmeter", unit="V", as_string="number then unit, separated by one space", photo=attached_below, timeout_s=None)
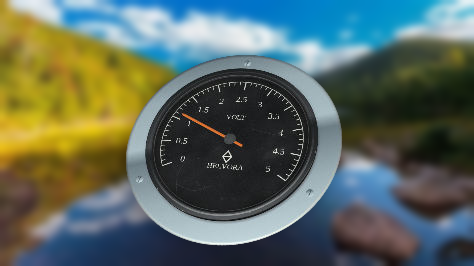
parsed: 1.1 V
